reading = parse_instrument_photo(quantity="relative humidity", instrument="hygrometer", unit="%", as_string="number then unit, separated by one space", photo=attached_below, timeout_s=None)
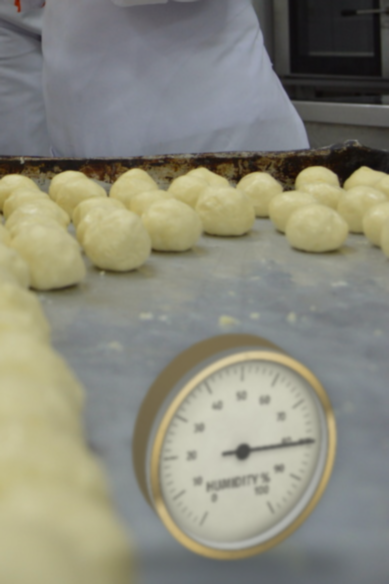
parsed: 80 %
